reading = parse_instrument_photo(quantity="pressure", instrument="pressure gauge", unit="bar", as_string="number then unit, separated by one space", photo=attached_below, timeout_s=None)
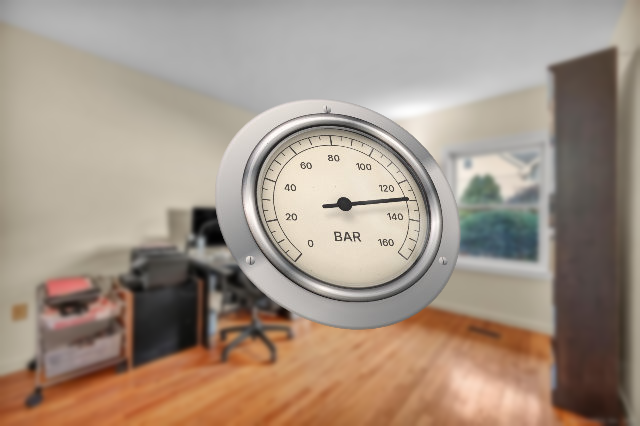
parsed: 130 bar
